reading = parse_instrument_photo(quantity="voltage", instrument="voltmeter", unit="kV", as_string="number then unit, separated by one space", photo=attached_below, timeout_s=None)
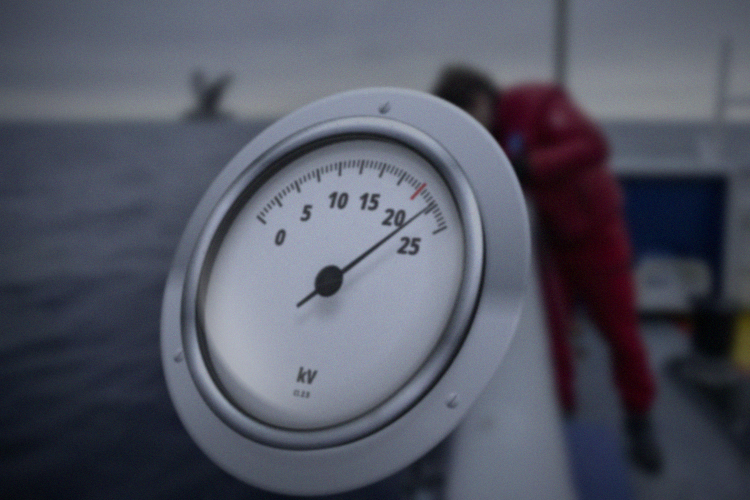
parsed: 22.5 kV
